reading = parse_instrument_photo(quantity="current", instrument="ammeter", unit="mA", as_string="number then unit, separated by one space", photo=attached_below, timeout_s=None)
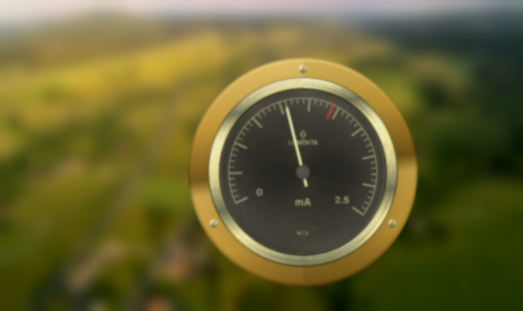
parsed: 1.05 mA
